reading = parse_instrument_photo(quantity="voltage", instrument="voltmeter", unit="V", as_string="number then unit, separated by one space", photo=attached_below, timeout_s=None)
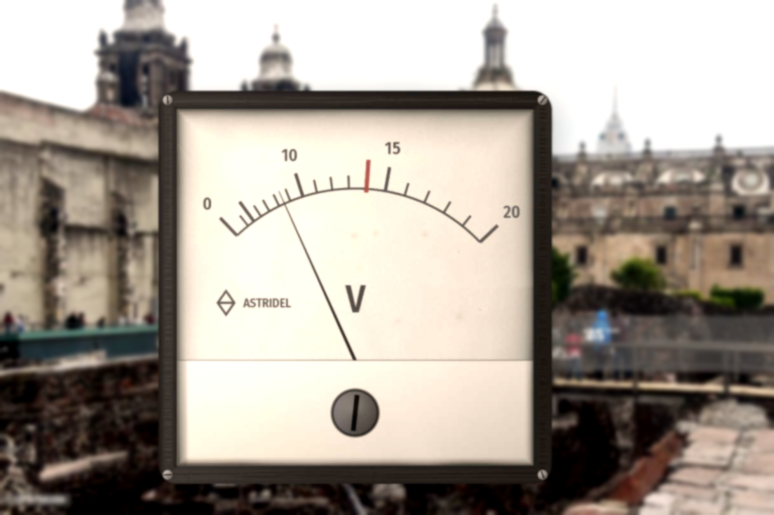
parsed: 8.5 V
